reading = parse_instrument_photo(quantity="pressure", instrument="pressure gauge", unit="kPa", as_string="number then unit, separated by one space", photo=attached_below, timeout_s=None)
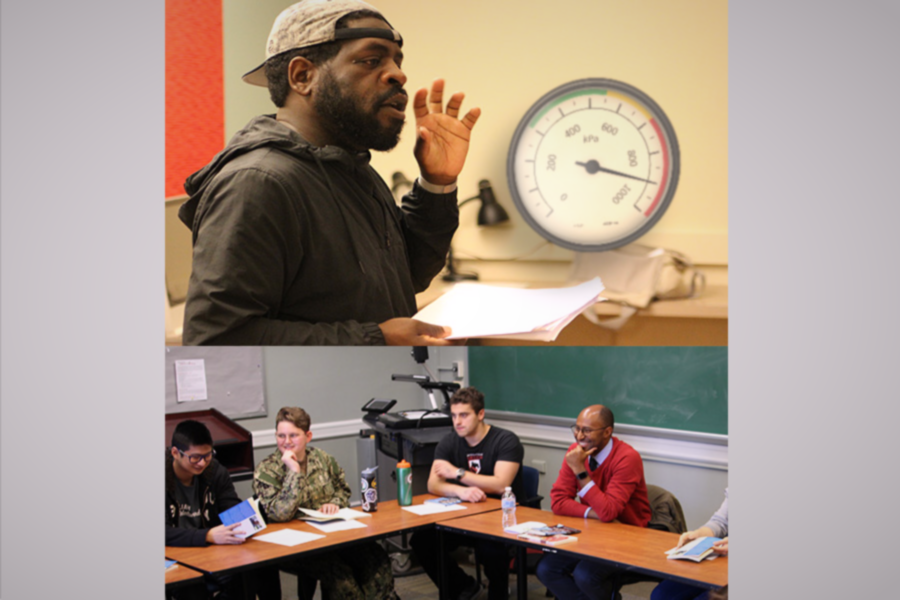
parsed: 900 kPa
